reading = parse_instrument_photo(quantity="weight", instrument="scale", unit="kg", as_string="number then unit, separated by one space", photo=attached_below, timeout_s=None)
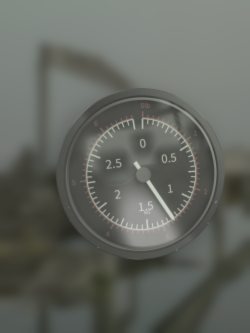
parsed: 1.25 kg
